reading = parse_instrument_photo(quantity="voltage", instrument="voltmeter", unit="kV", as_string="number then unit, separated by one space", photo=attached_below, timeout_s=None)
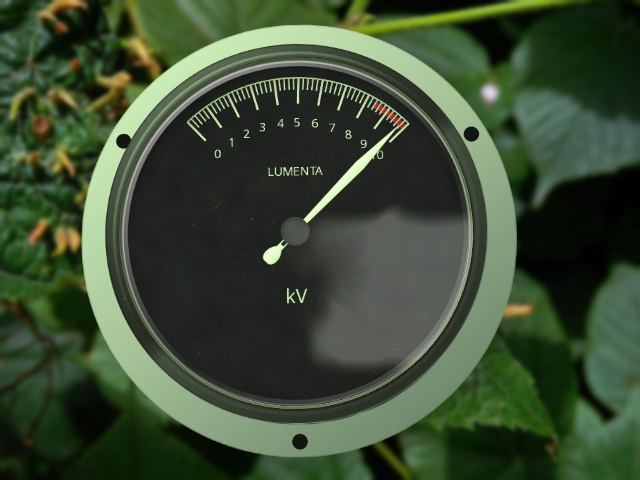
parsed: 9.8 kV
